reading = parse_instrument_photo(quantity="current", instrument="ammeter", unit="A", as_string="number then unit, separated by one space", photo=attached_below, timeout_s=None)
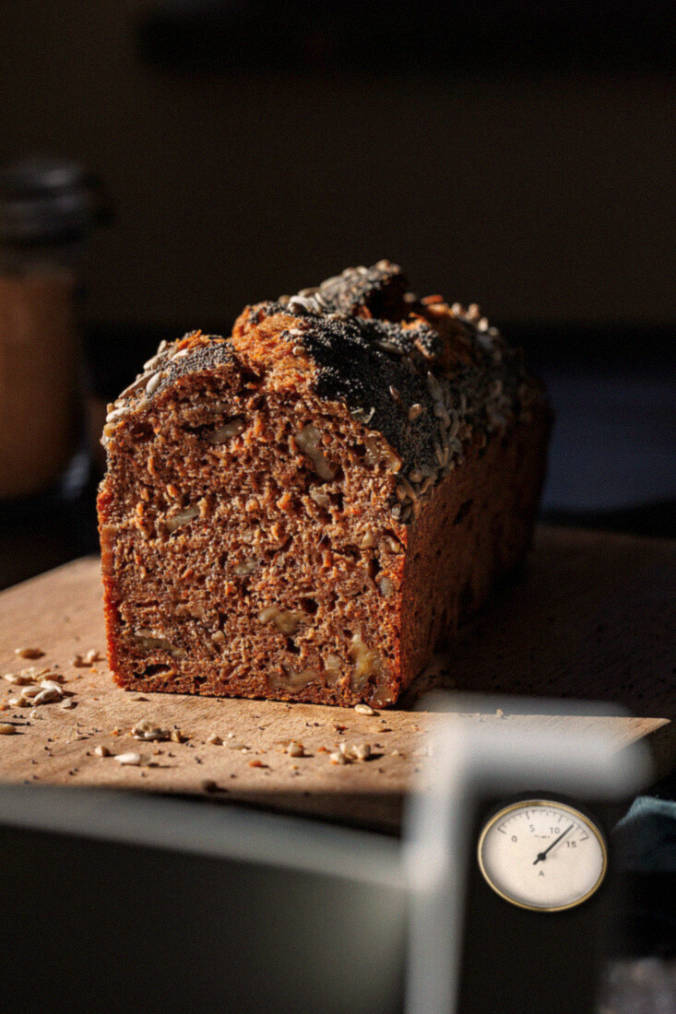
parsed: 12 A
